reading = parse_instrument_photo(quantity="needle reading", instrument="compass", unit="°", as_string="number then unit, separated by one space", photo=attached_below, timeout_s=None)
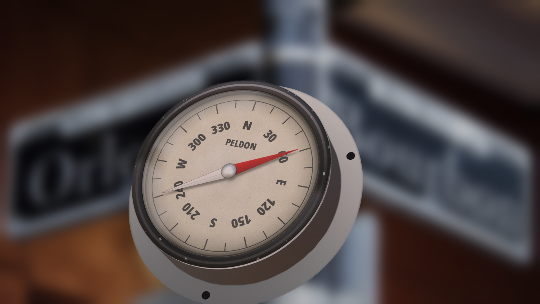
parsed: 60 °
